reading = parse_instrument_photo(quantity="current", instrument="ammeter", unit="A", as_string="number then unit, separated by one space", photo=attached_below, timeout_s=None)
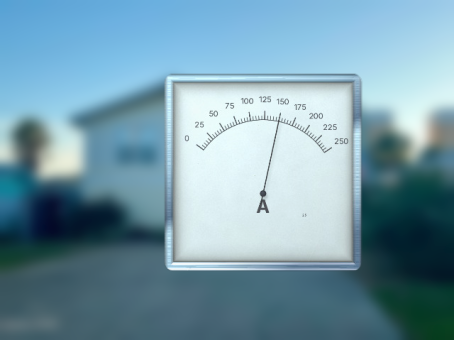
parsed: 150 A
